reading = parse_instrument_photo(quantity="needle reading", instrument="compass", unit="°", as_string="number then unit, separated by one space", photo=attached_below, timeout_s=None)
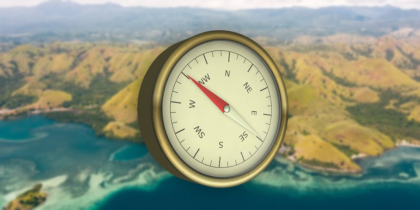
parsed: 300 °
